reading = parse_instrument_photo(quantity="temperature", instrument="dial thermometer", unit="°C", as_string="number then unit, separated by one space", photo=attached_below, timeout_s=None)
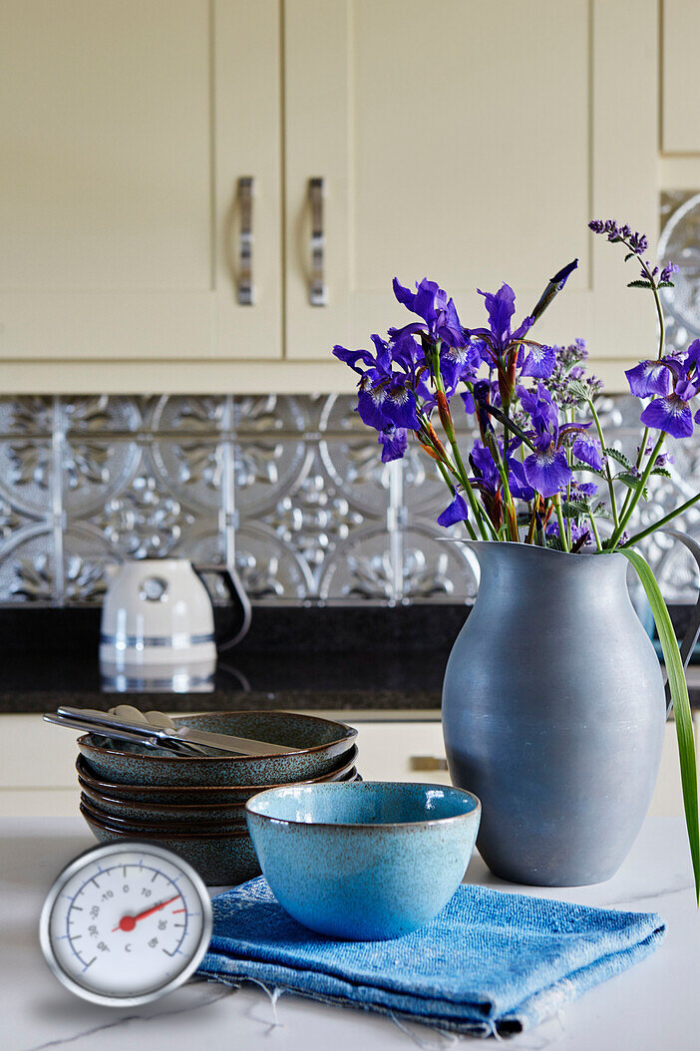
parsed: 20 °C
